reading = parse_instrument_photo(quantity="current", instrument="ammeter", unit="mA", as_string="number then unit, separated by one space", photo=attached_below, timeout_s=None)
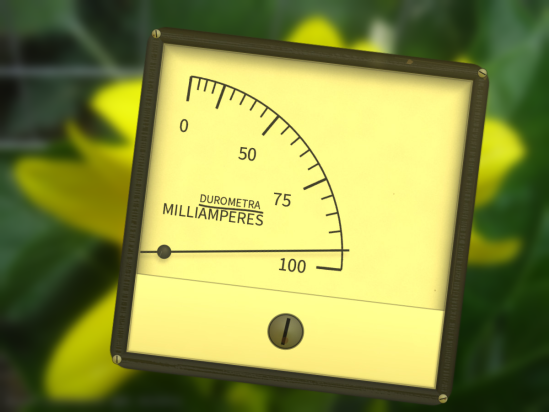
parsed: 95 mA
